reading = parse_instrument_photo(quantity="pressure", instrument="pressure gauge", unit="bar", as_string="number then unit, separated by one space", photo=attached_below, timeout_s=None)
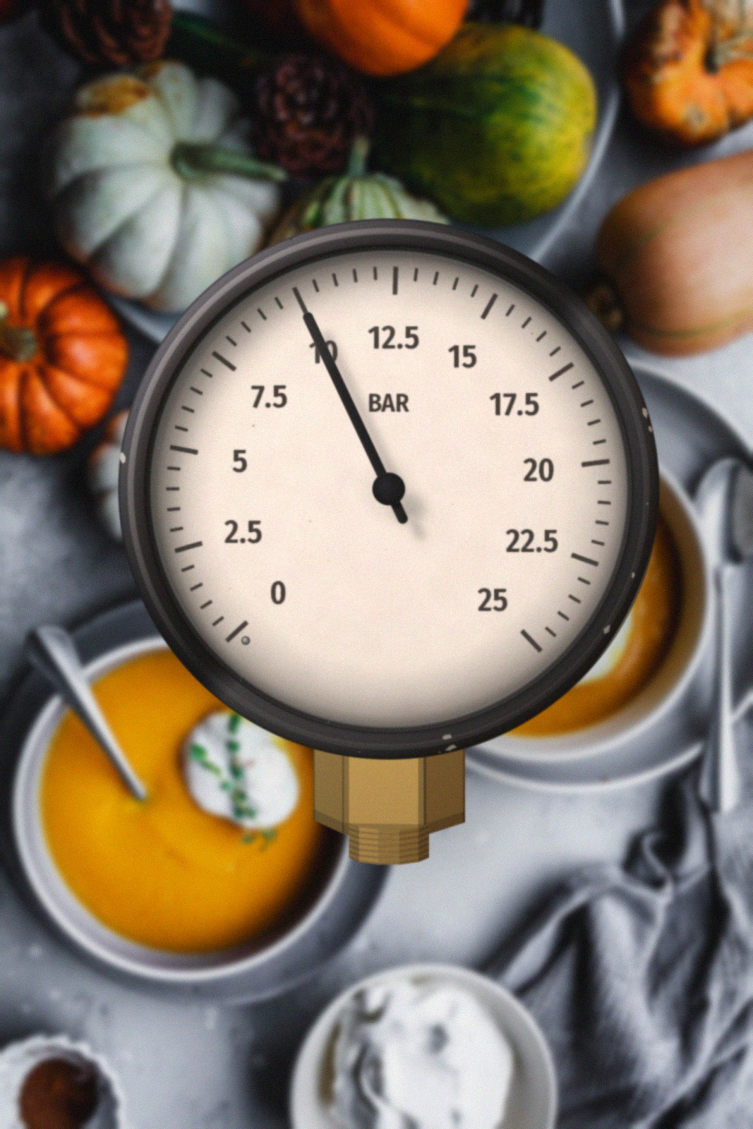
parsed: 10 bar
